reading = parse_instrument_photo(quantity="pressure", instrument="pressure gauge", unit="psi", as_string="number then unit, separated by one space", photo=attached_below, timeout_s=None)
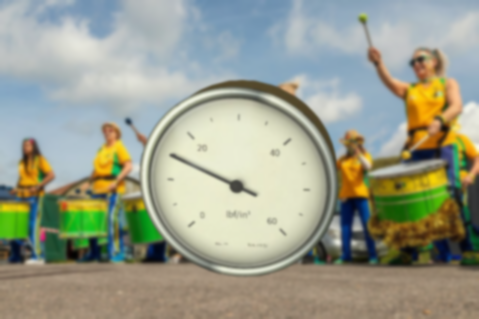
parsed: 15 psi
